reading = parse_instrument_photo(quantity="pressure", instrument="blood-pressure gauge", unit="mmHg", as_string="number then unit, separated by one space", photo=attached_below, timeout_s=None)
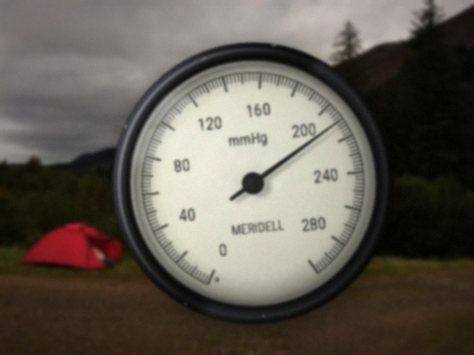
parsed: 210 mmHg
